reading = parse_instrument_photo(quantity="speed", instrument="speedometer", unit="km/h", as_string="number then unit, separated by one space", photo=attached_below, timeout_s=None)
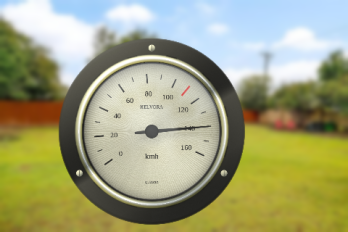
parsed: 140 km/h
